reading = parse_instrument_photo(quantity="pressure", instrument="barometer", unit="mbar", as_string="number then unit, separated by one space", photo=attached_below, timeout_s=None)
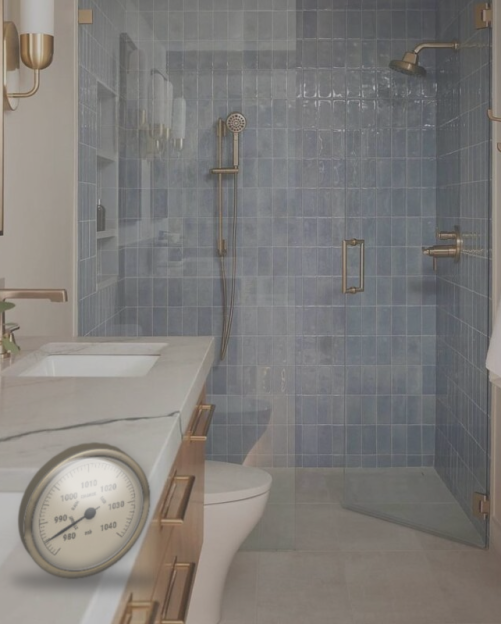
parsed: 985 mbar
